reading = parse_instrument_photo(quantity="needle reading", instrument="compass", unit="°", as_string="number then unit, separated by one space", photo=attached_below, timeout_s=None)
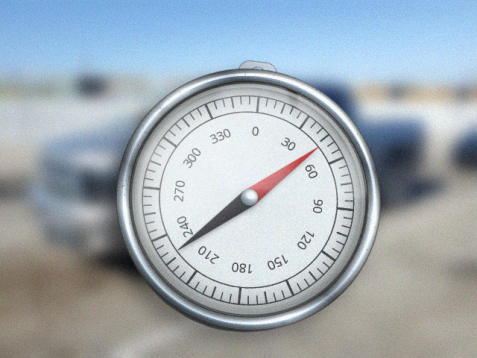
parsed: 47.5 °
